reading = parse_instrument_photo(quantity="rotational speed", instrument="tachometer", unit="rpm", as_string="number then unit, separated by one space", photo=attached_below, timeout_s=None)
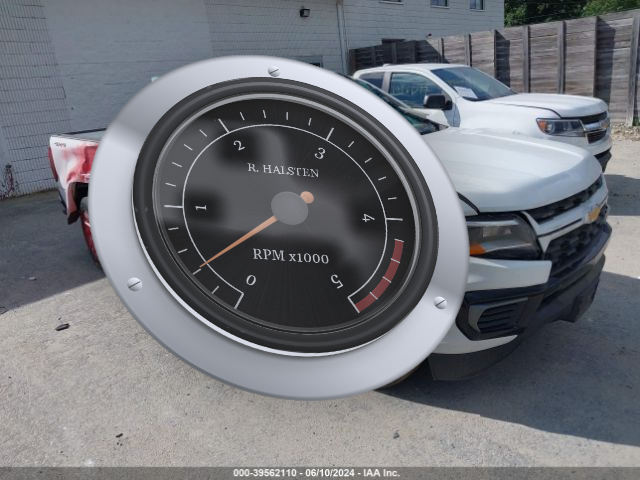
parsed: 400 rpm
